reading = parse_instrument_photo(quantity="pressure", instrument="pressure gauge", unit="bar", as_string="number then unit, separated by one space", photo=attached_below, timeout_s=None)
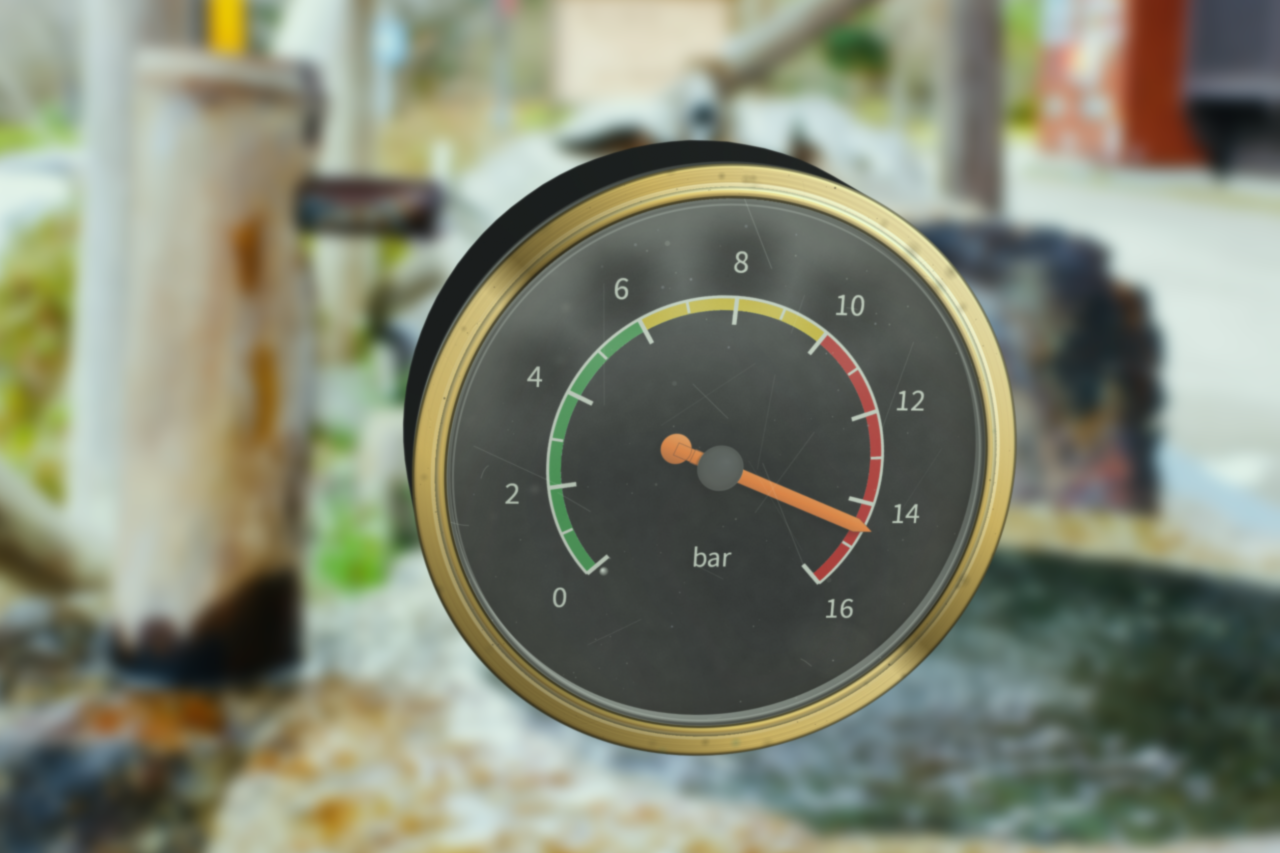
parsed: 14.5 bar
